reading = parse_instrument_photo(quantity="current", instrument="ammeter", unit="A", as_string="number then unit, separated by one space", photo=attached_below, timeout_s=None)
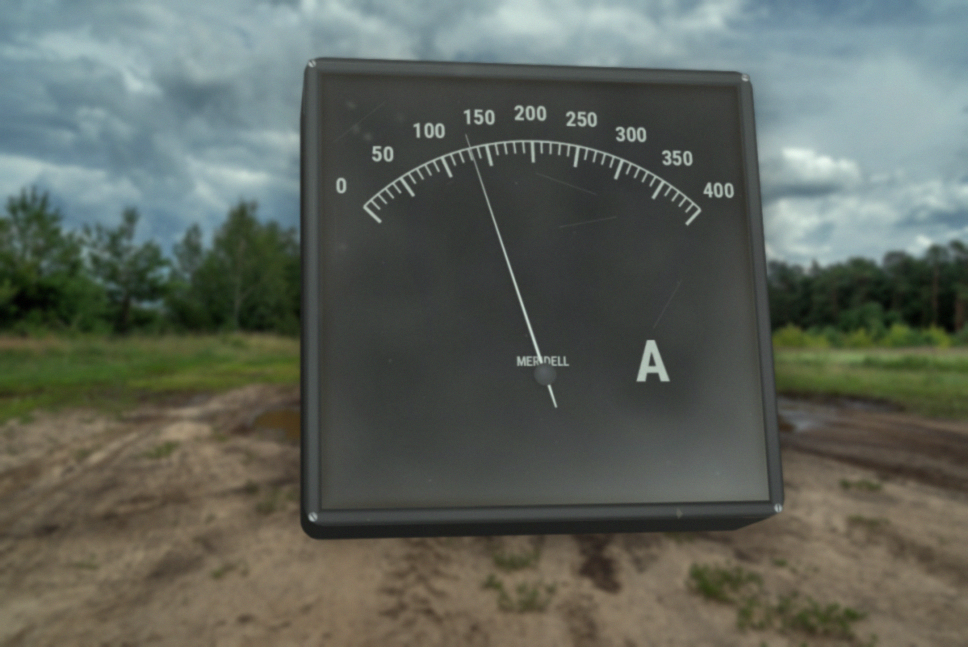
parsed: 130 A
